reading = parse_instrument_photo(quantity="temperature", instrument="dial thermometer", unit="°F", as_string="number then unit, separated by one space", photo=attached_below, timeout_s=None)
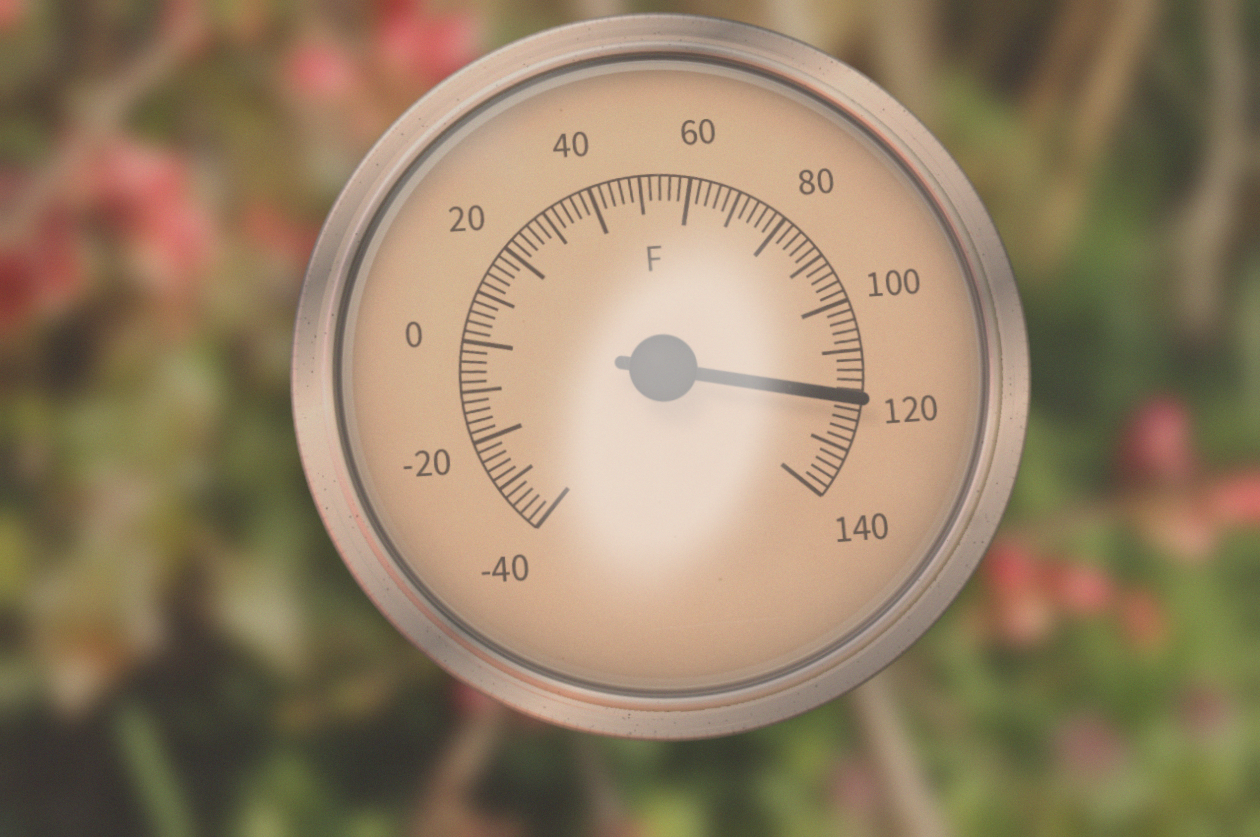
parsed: 120 °F
